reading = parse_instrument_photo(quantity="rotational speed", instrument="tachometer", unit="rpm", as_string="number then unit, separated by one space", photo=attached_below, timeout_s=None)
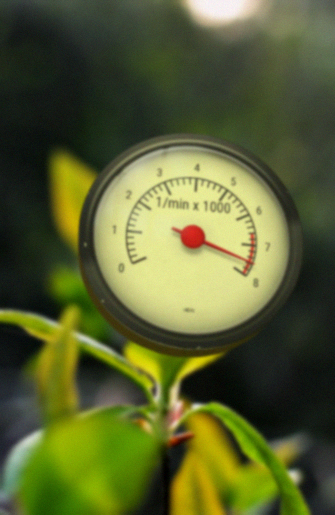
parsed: 7600 rpm
